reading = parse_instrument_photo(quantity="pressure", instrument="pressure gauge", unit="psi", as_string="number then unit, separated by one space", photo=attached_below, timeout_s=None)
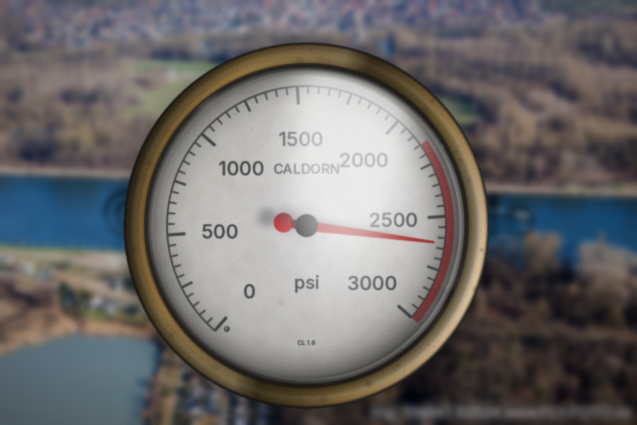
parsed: 2625 psi
